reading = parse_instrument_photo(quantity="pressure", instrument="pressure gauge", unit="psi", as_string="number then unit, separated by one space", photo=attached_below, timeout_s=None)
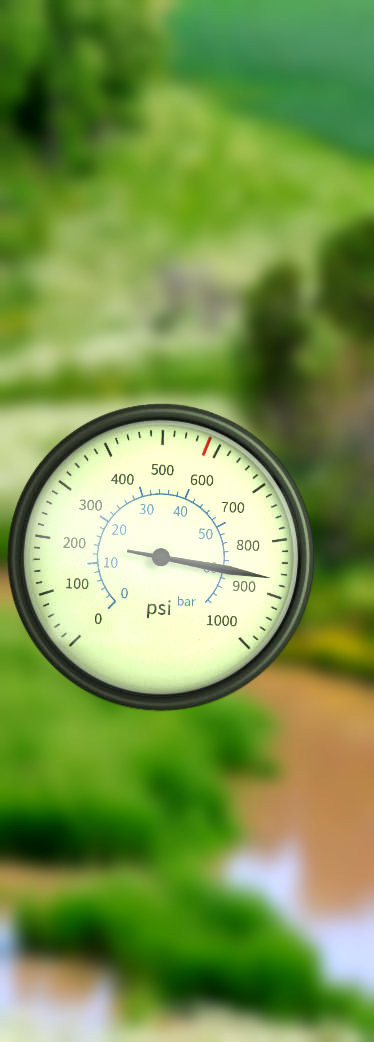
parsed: 870 psi
